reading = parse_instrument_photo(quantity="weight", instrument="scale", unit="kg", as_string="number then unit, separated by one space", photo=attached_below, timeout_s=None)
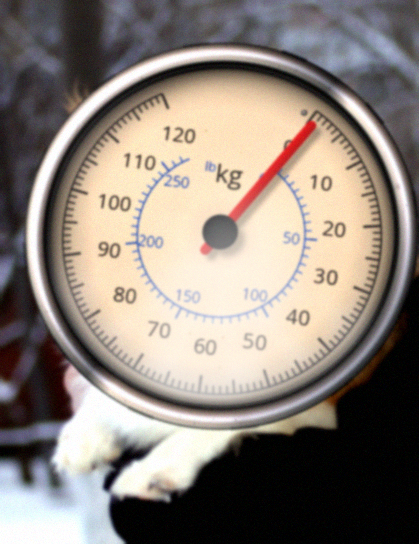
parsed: 1 kg
